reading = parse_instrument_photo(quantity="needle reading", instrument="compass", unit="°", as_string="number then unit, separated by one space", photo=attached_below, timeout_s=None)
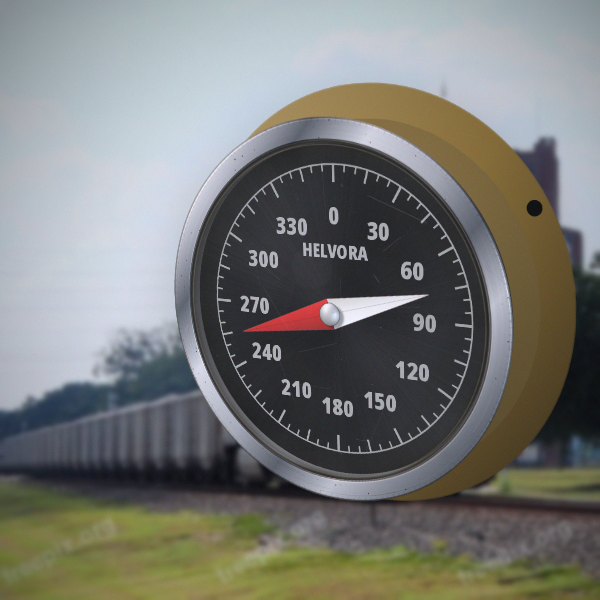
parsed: 255 °
